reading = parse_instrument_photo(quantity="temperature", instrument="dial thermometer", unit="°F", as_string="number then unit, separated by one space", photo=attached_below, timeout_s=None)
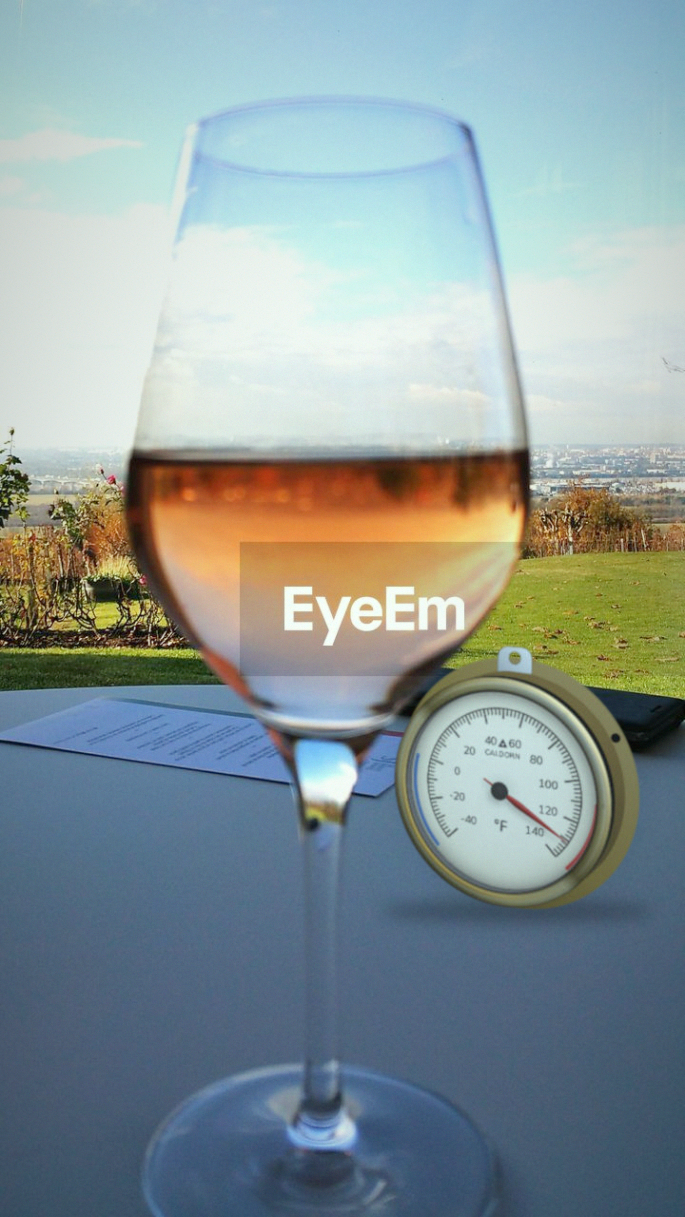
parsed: 130 °F
